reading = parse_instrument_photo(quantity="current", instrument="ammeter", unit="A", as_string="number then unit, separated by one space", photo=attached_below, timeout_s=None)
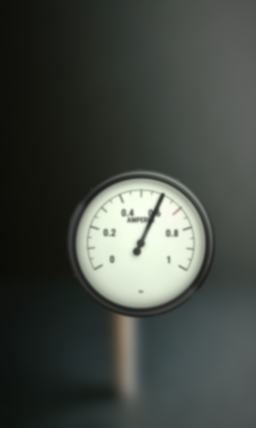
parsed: 0.6 A
